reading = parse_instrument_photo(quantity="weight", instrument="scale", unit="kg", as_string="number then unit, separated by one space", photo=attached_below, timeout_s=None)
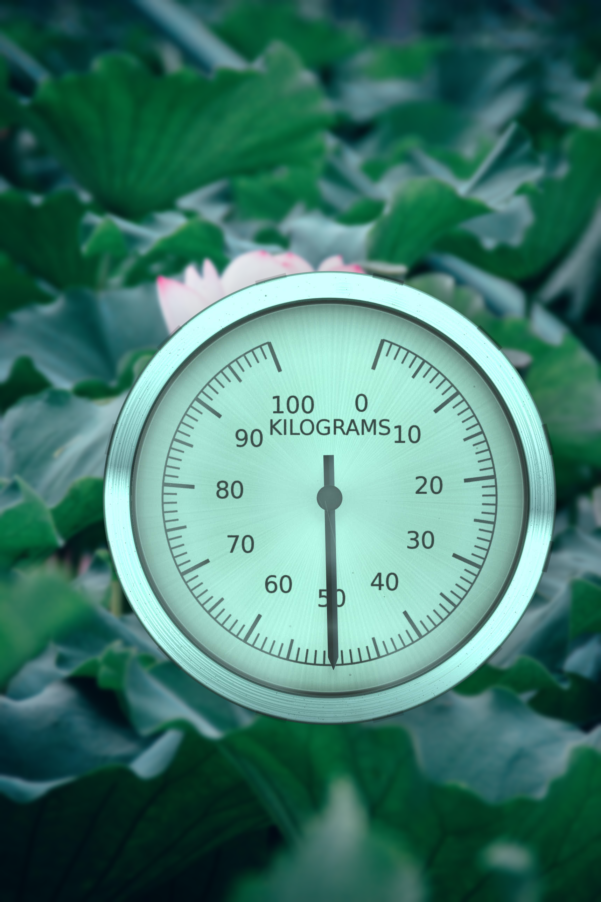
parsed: 50 kg
